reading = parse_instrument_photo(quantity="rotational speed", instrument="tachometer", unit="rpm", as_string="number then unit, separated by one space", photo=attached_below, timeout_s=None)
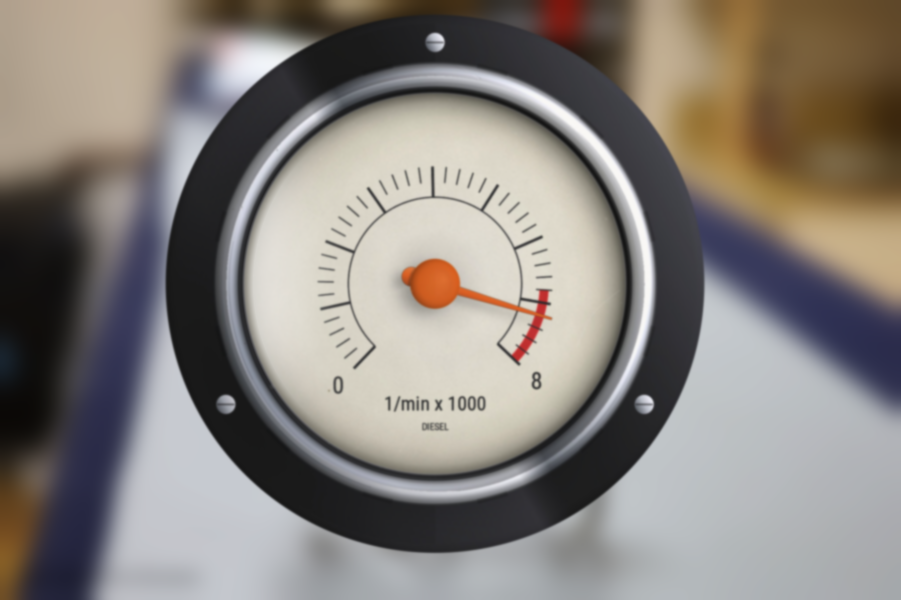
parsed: 7200 rpm
